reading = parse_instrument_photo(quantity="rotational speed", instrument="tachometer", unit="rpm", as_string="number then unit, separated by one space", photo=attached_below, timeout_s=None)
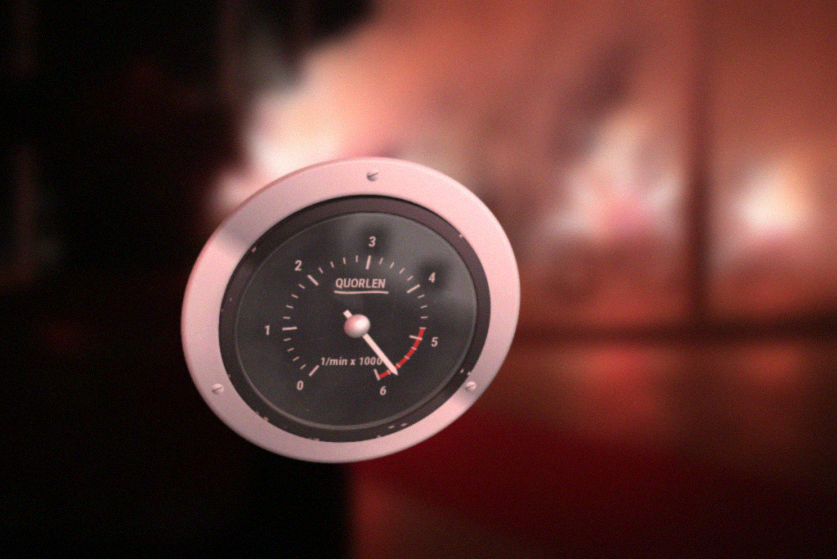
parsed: 5700 rpm
